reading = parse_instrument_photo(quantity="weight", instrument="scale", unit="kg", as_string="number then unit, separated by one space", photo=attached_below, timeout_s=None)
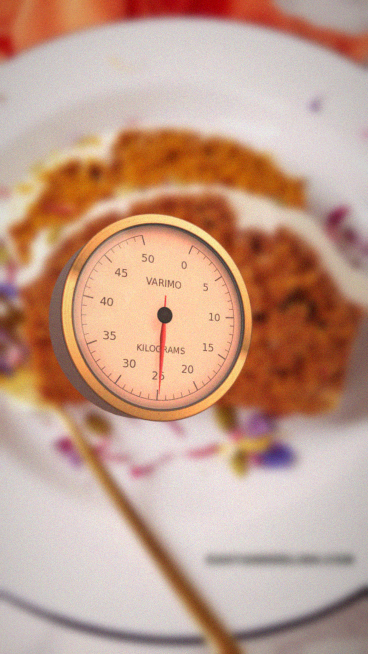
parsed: 25 kg
